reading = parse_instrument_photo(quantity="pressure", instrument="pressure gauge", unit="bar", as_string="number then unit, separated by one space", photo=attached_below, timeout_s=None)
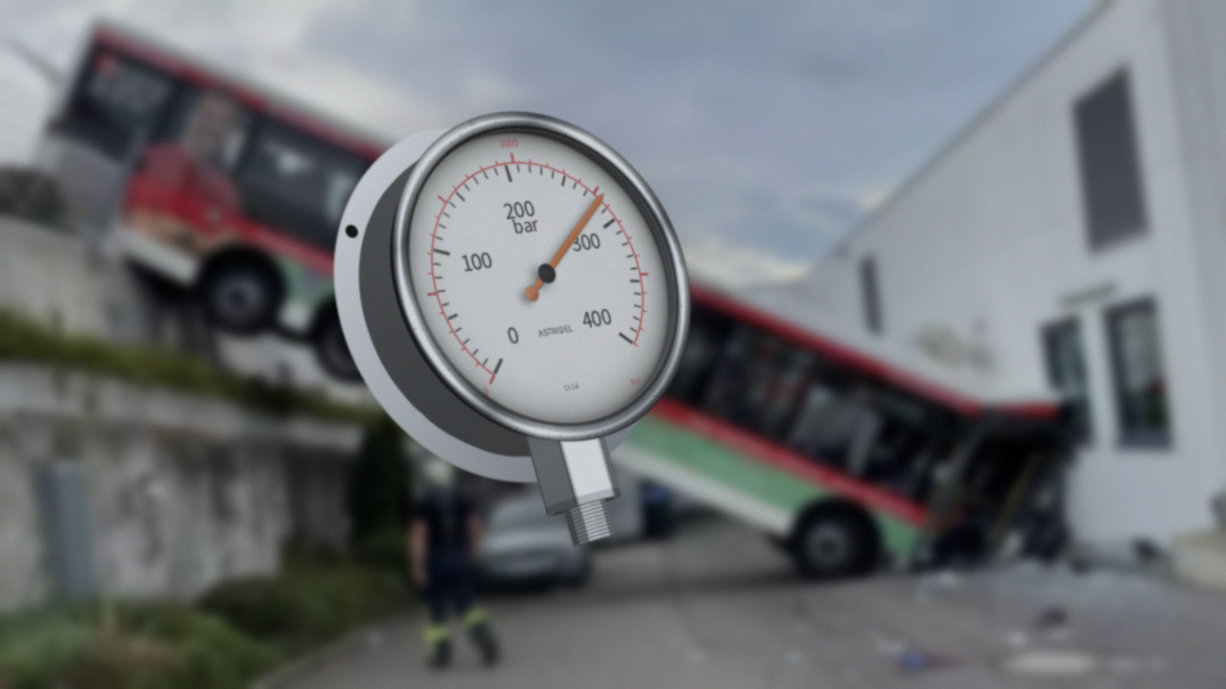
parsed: 280 bar
